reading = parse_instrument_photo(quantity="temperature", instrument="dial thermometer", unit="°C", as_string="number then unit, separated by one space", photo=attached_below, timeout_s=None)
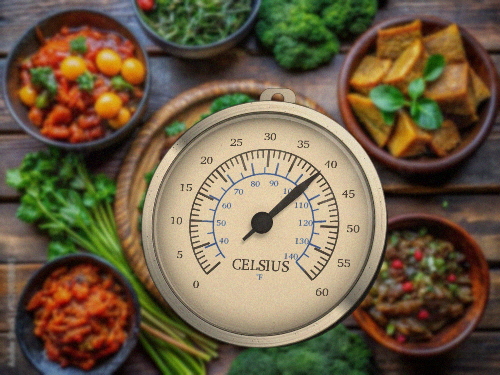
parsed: 40 °C
